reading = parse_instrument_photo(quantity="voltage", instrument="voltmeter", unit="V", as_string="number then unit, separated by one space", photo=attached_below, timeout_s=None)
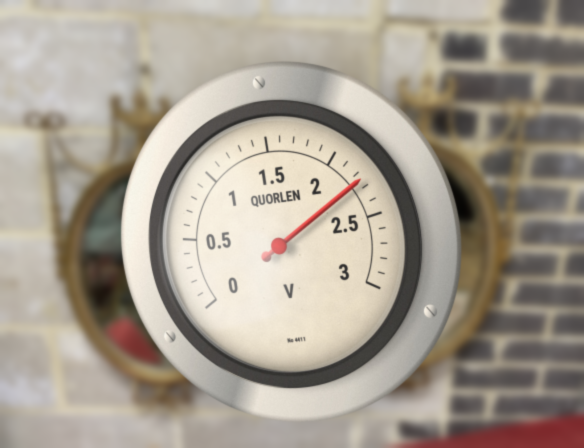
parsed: 2.25 V
